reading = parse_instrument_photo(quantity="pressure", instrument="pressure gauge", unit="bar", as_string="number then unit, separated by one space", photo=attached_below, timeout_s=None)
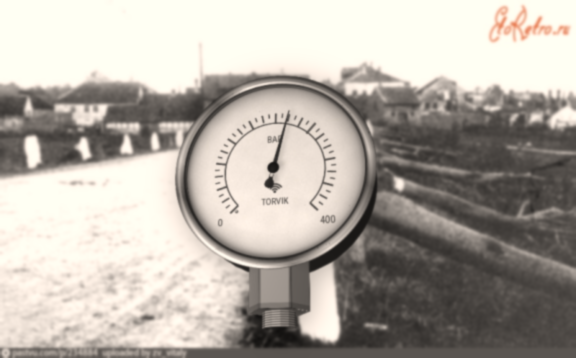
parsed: 220 bar
